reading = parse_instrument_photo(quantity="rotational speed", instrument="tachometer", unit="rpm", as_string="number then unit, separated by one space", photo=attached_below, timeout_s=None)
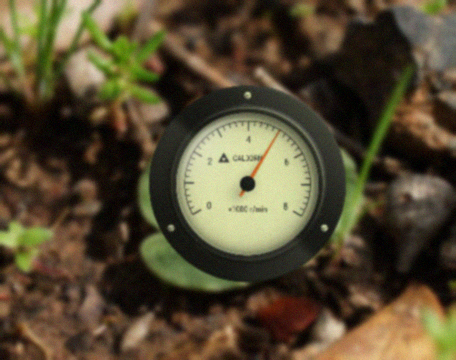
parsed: 5000 rpm
